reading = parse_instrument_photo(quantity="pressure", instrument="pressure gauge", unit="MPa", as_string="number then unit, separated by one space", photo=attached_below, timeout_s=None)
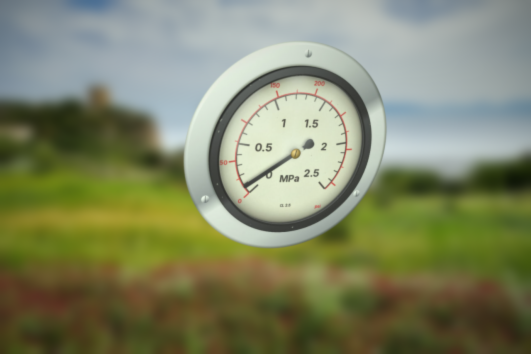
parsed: 0.1 MPa
